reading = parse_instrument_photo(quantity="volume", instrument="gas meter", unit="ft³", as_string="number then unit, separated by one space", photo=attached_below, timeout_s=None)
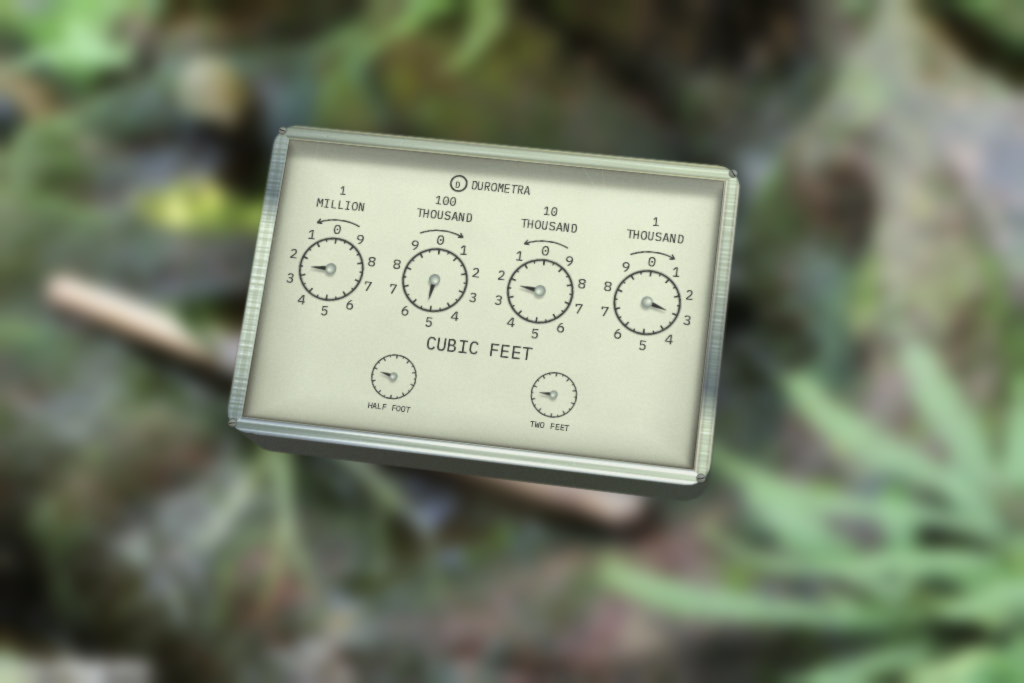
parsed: 252300 ft³
